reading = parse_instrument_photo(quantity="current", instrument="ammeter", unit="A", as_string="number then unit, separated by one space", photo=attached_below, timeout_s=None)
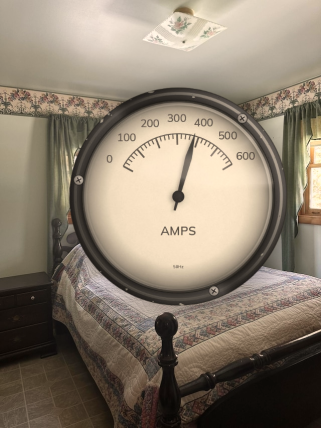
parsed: 380 A
